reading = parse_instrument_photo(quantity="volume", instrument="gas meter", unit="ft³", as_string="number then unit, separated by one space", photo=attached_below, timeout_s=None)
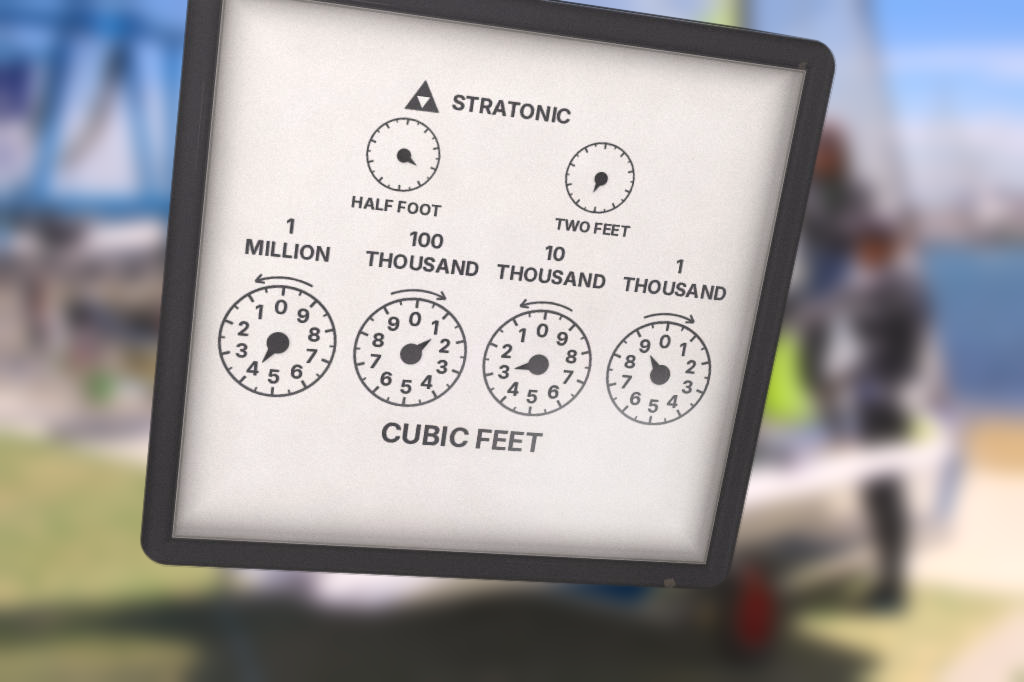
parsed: 412900 ft³
